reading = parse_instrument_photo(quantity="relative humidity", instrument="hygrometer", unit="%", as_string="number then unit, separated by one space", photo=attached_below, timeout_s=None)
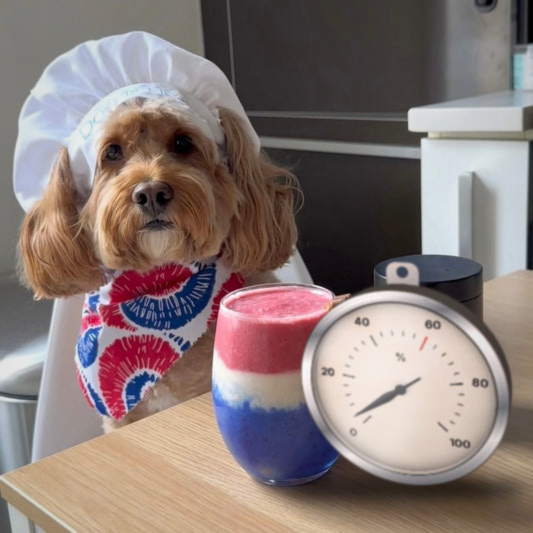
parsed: 4 %
